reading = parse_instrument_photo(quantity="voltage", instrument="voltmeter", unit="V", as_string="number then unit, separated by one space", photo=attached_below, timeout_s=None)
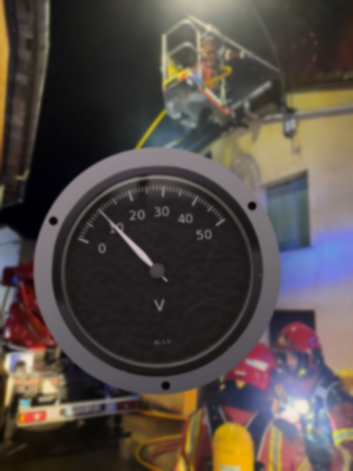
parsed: 10 V
